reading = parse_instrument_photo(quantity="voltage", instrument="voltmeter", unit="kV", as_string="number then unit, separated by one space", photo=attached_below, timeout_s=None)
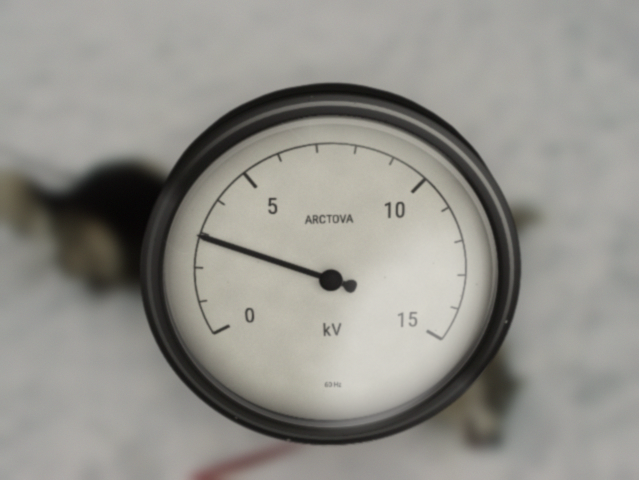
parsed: 3 kV
